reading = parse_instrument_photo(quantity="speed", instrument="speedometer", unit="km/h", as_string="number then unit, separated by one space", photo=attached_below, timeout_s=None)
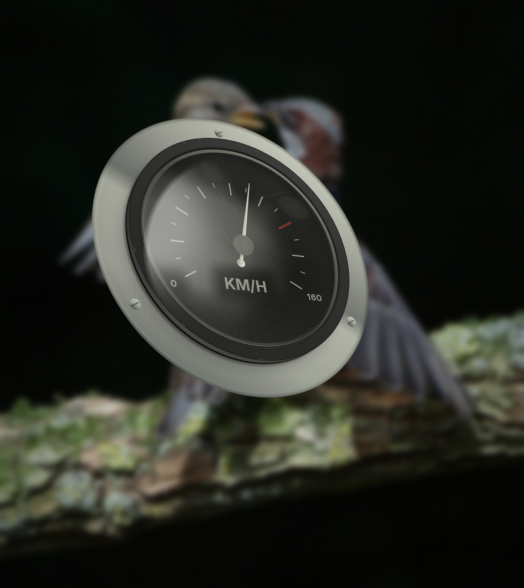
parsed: 90 km/h
